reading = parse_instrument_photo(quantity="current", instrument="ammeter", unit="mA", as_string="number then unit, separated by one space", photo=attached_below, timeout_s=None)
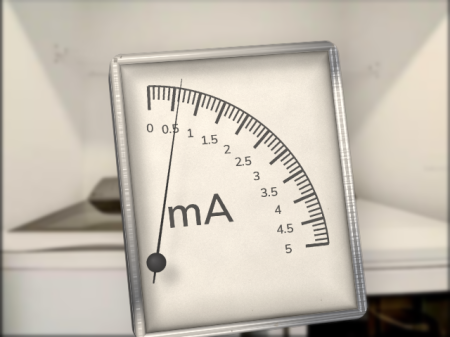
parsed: 0.6 mA
